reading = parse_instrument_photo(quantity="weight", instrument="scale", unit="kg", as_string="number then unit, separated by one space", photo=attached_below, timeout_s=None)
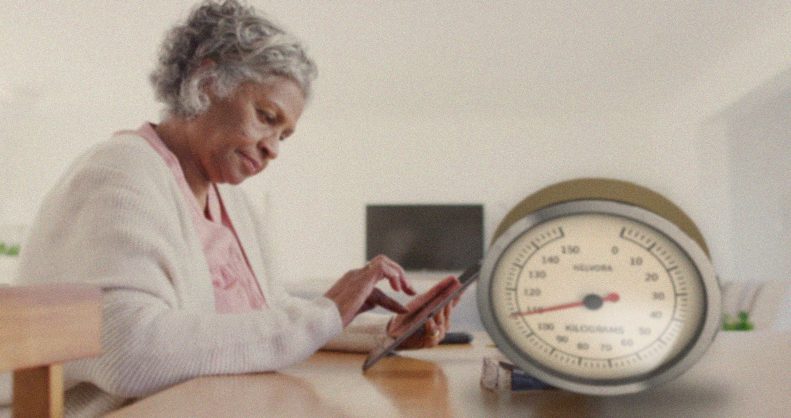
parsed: 110 kg
